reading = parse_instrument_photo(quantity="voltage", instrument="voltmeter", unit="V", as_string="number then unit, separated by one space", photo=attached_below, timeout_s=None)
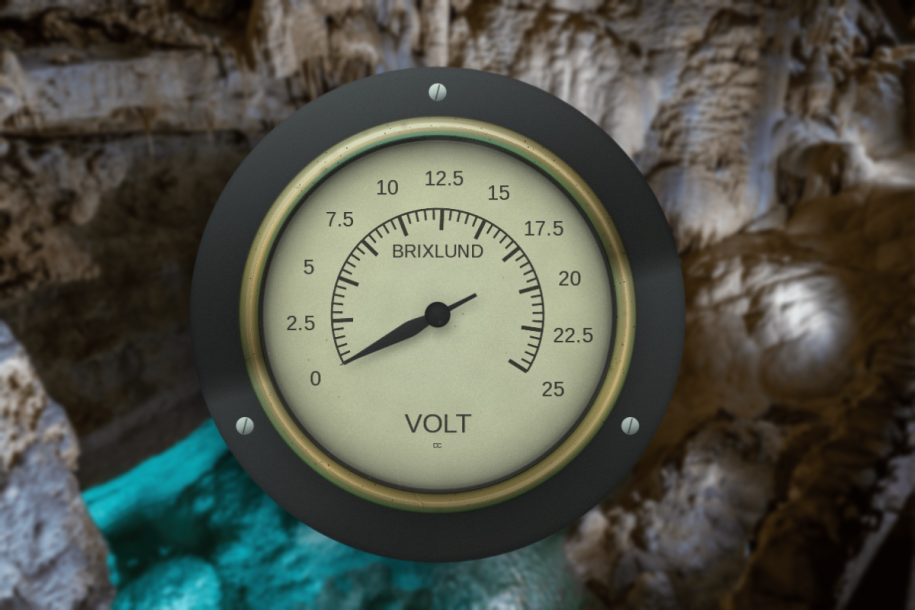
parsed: 0 V
